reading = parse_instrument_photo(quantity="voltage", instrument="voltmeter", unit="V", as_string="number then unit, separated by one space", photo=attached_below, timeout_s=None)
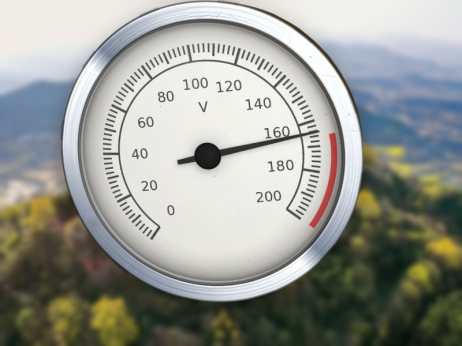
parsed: 164 V
